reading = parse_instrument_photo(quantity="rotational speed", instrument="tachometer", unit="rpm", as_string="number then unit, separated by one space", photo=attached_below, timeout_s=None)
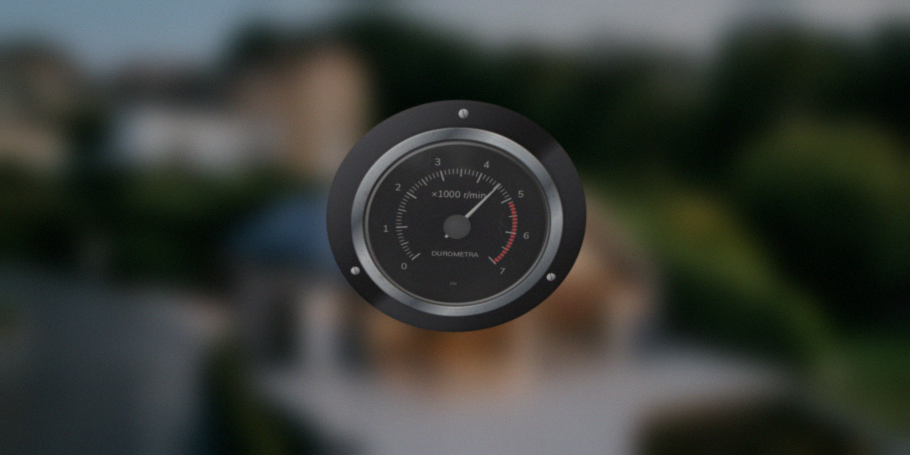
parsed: 4500 rpm
